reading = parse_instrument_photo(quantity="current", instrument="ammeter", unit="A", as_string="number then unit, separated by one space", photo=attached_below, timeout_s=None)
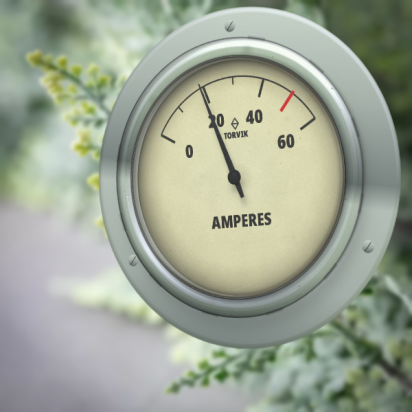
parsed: 20 A
